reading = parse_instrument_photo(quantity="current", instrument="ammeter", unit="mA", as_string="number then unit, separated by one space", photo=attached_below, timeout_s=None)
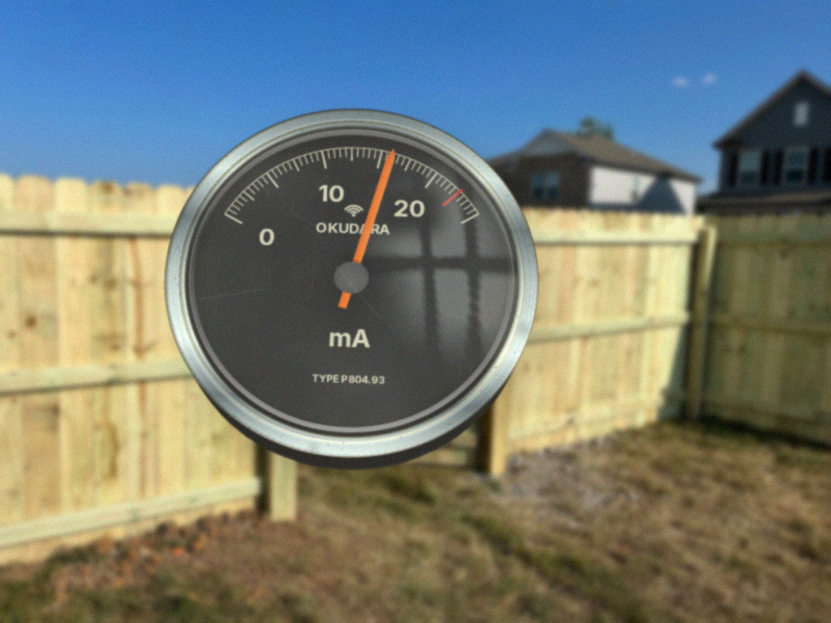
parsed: 16 mA
